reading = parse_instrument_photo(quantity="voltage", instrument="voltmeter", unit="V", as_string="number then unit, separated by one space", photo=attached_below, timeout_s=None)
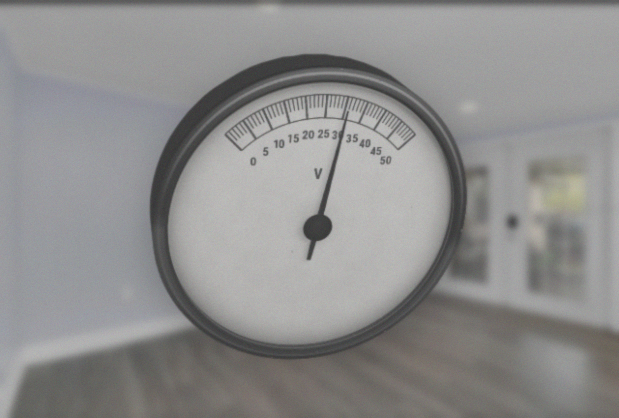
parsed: 30 V
